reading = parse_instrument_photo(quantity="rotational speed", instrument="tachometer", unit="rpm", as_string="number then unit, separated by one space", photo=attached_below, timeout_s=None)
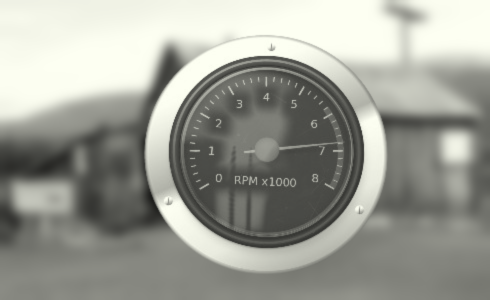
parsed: 6800 rpm
